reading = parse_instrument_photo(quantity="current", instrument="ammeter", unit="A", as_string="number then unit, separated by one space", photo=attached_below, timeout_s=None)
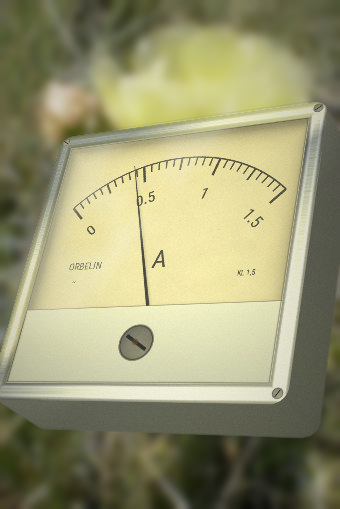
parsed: 0.45 A
